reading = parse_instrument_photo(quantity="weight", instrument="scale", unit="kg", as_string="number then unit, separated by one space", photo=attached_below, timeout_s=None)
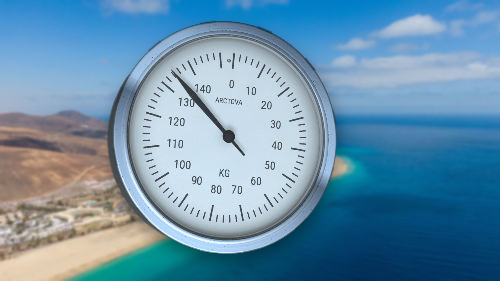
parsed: 134 kg
